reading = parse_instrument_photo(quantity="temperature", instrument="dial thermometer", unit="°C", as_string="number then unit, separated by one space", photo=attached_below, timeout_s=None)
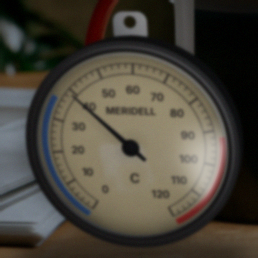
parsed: 40 °C
